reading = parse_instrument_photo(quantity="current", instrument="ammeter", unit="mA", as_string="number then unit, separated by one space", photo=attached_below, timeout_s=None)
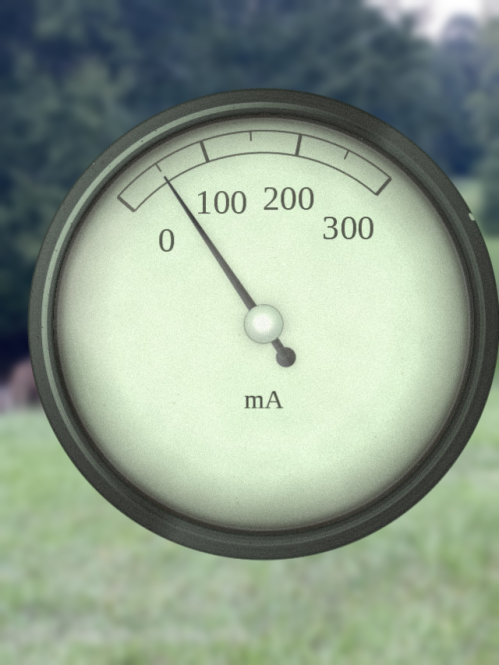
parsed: 50 mA
